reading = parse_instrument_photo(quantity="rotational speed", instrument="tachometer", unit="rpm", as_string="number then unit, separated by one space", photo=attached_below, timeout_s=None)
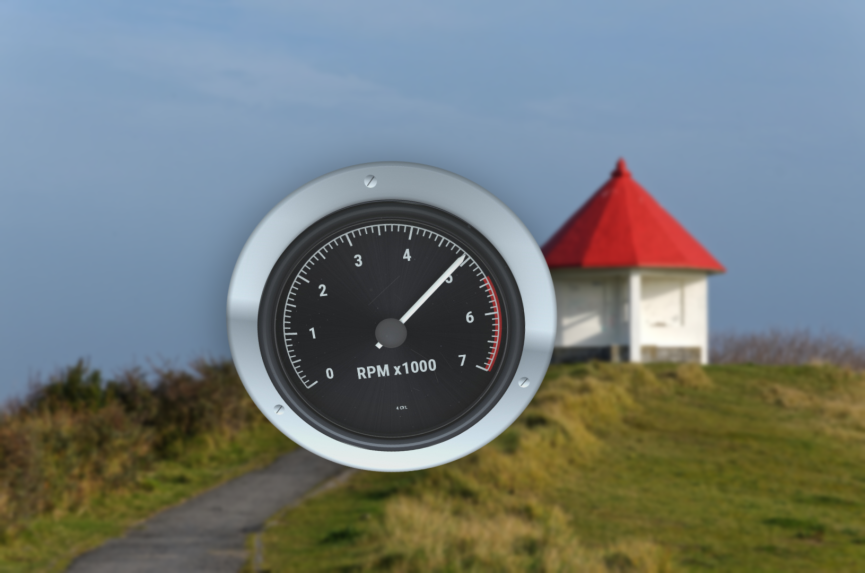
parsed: 4900 rpm
